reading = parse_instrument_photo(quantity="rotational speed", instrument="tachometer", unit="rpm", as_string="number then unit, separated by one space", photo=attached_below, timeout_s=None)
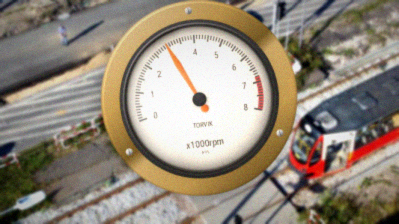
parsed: 3000 rpm
